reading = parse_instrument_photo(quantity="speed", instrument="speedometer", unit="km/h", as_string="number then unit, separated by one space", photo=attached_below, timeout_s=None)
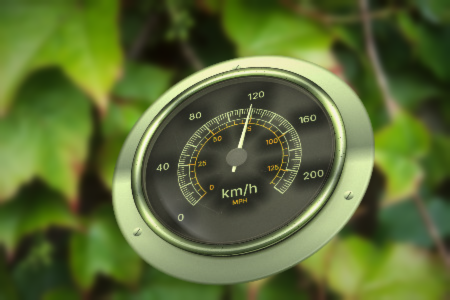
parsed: 120 km/h
